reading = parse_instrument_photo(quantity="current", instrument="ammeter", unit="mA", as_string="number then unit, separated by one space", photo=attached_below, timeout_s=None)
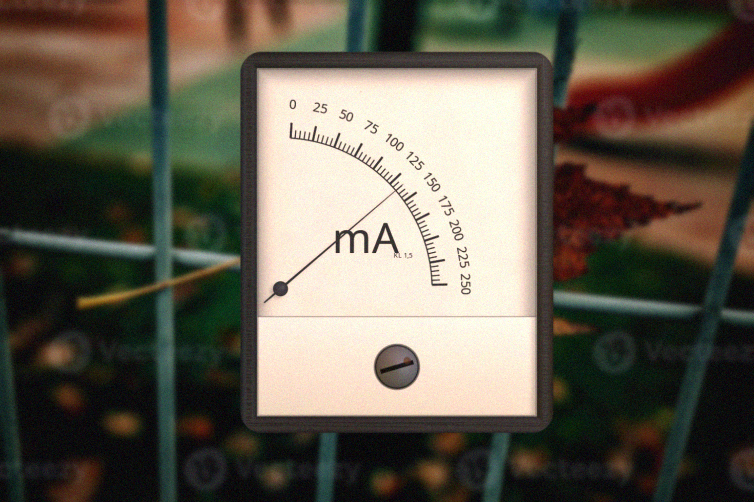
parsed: 135 mA
